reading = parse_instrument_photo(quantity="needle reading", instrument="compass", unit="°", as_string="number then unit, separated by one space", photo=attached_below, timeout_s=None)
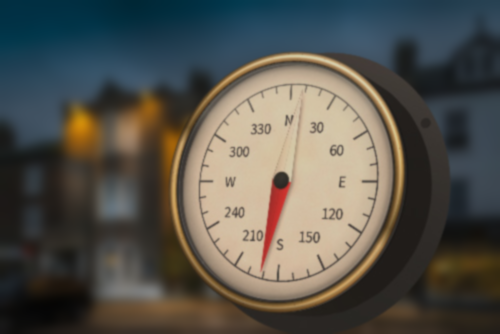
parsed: 190 °
